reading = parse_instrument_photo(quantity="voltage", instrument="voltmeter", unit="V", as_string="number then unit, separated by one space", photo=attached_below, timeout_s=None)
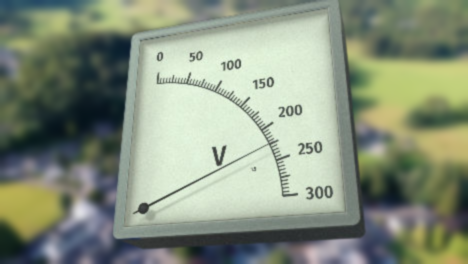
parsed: 225 V
